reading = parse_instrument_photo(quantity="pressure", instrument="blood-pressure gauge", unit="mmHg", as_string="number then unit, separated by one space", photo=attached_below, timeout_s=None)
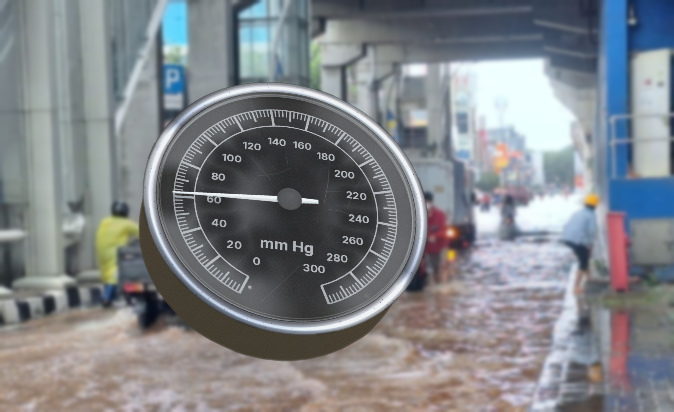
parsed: 60 mmHg
